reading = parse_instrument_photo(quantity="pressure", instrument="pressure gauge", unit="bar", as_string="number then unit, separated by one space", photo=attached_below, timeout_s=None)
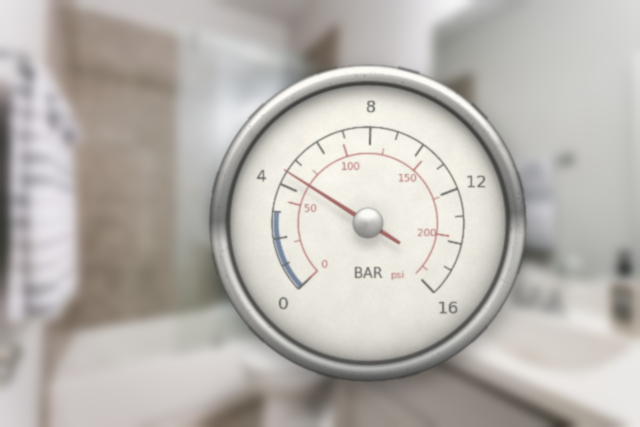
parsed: 4.5 bar
